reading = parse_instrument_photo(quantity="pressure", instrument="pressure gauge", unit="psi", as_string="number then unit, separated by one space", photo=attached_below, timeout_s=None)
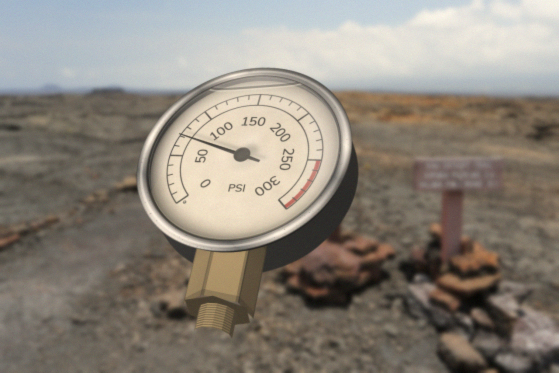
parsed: 70 psi
